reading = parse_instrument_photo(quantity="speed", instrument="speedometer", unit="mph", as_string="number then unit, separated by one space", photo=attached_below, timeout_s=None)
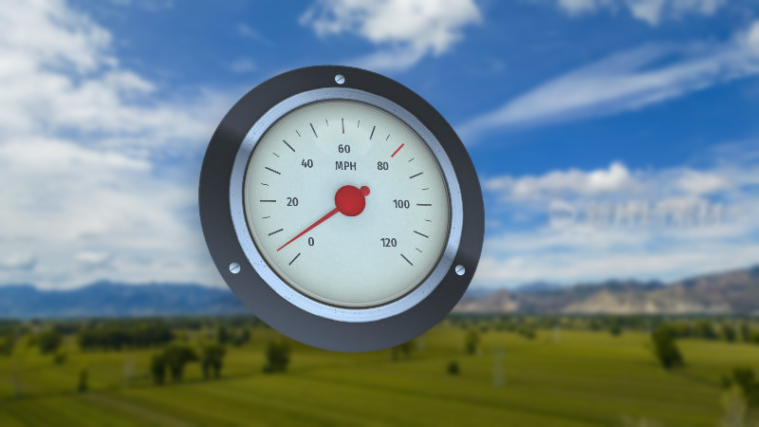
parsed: 5 mph
